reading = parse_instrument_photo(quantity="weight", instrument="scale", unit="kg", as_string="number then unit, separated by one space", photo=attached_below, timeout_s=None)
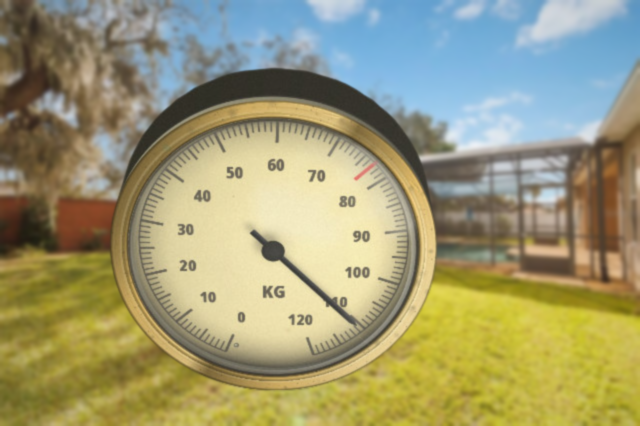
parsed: 110 kg
